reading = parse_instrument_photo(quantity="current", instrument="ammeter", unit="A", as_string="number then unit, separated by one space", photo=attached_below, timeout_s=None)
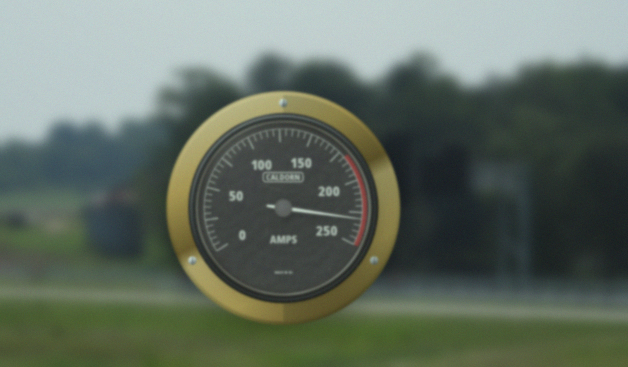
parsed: 230 A
